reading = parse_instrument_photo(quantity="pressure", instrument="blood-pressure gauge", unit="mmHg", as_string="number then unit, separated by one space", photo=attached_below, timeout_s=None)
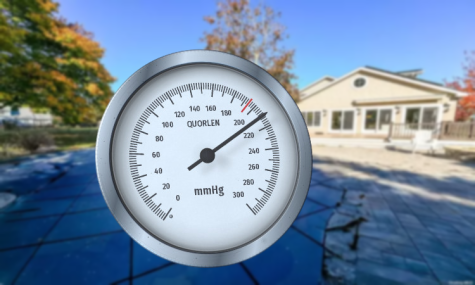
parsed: 210 mmHg
